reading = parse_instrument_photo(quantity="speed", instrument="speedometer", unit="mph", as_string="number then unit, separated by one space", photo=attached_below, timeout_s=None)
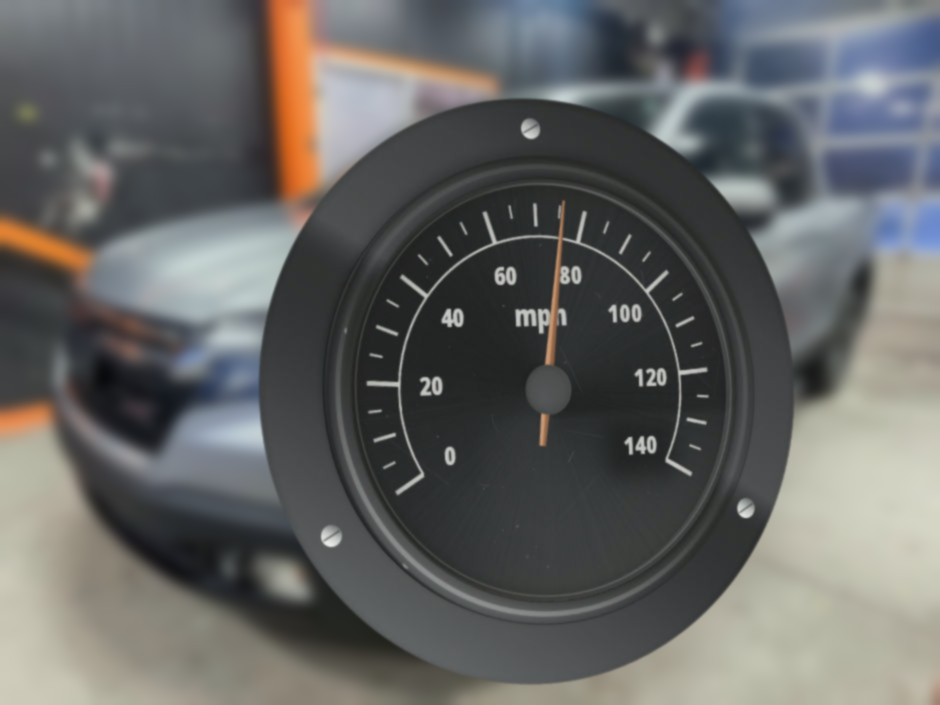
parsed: 75 mph
